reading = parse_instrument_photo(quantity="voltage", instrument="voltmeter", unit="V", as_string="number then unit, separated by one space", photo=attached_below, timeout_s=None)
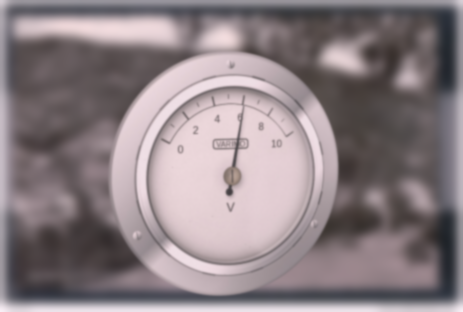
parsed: 6 V
